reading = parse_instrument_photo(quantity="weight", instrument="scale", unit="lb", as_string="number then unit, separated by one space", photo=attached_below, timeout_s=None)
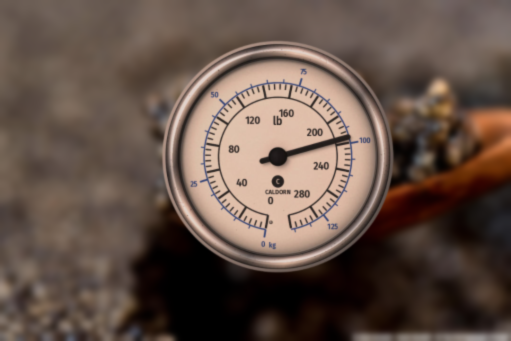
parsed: 216 lb
